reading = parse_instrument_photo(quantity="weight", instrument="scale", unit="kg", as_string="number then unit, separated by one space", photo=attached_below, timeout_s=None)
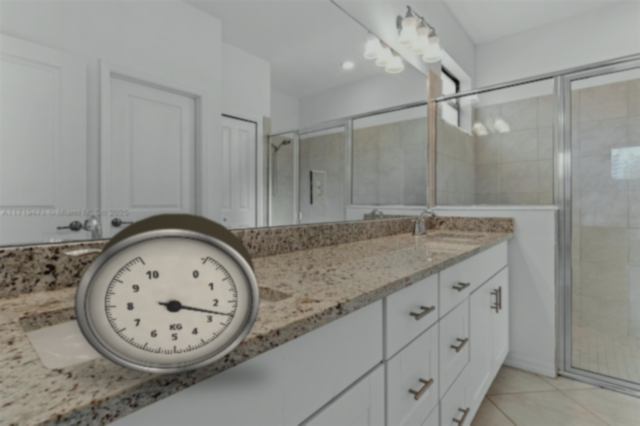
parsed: 2.5 kg
